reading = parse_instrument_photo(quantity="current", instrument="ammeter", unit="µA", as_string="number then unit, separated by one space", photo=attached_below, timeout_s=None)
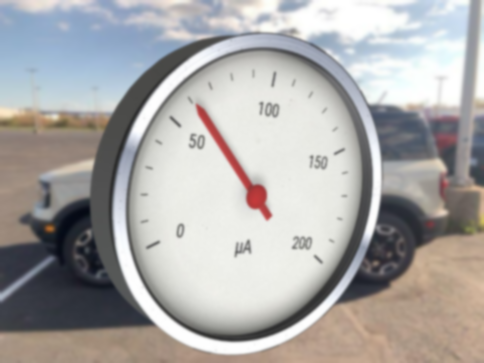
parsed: 60 µA
